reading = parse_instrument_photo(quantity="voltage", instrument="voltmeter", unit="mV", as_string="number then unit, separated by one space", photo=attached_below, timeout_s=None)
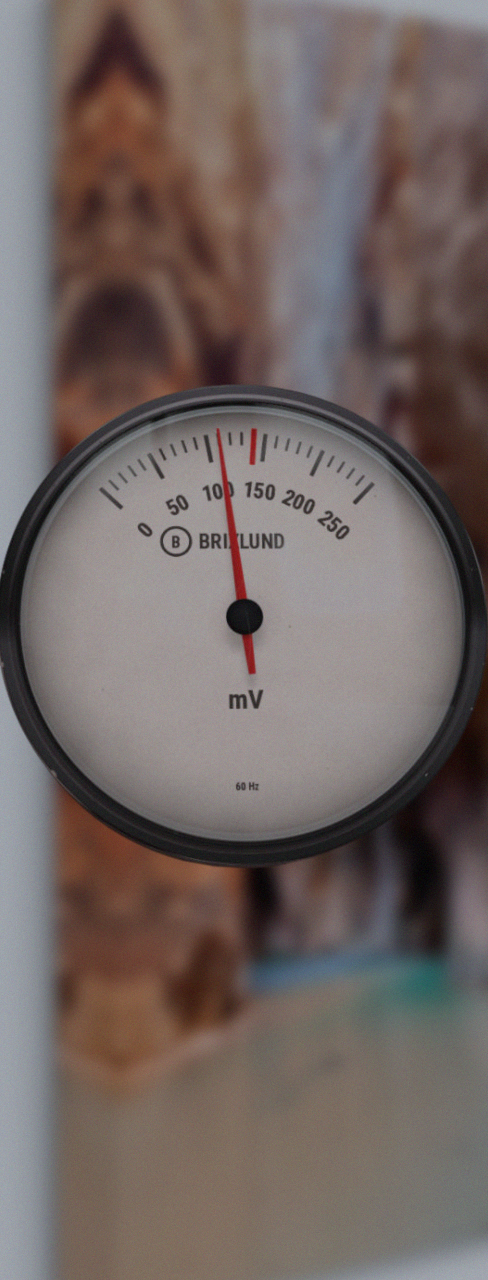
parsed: 110 mV
